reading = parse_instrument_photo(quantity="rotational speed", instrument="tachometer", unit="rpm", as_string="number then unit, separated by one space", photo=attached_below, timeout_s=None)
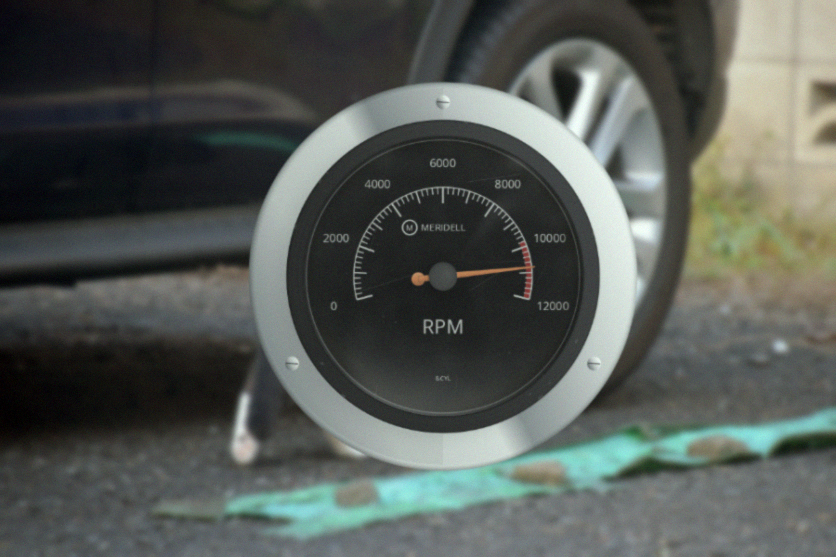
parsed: 10800 rpm
